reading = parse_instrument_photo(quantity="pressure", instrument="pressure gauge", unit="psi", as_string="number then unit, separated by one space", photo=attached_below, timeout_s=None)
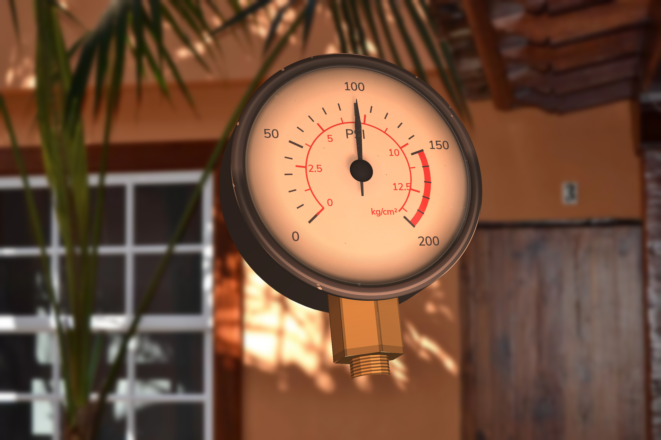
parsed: 100 psi
